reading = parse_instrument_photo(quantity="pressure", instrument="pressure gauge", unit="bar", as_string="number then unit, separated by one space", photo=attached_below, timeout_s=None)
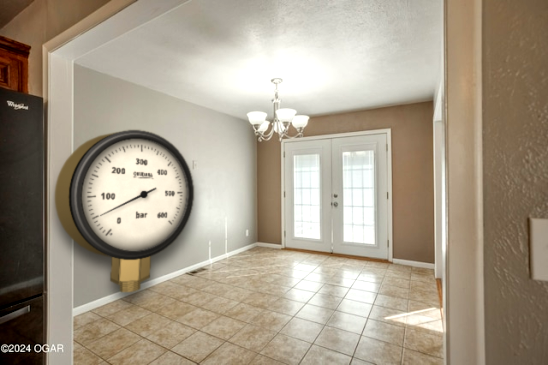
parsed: 50 bar
